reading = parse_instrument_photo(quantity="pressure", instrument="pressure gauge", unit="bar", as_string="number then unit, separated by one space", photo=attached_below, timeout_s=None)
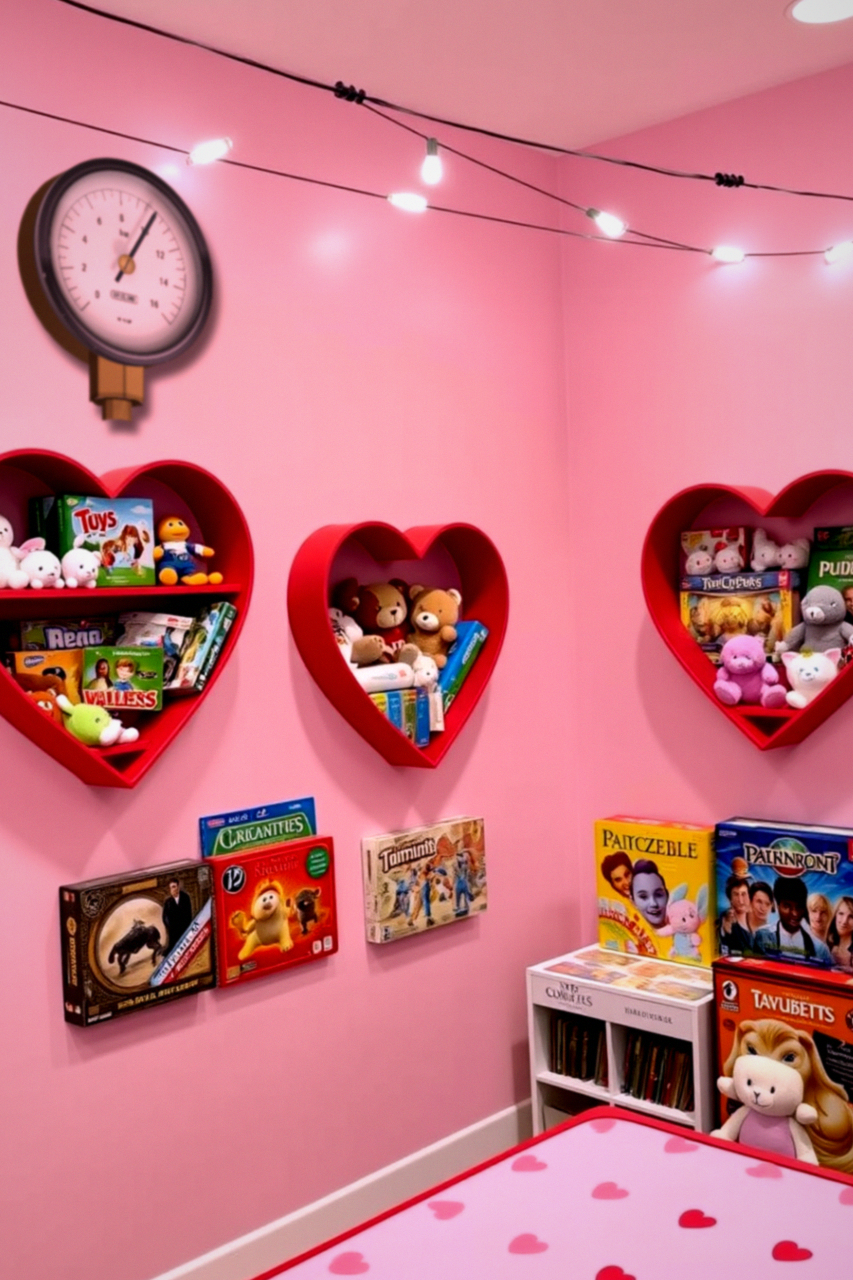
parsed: 10 bar
